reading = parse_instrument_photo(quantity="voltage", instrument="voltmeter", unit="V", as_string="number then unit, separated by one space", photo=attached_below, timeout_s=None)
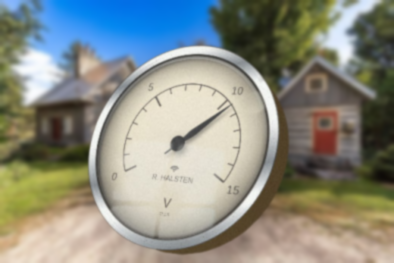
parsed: 10.5 V
